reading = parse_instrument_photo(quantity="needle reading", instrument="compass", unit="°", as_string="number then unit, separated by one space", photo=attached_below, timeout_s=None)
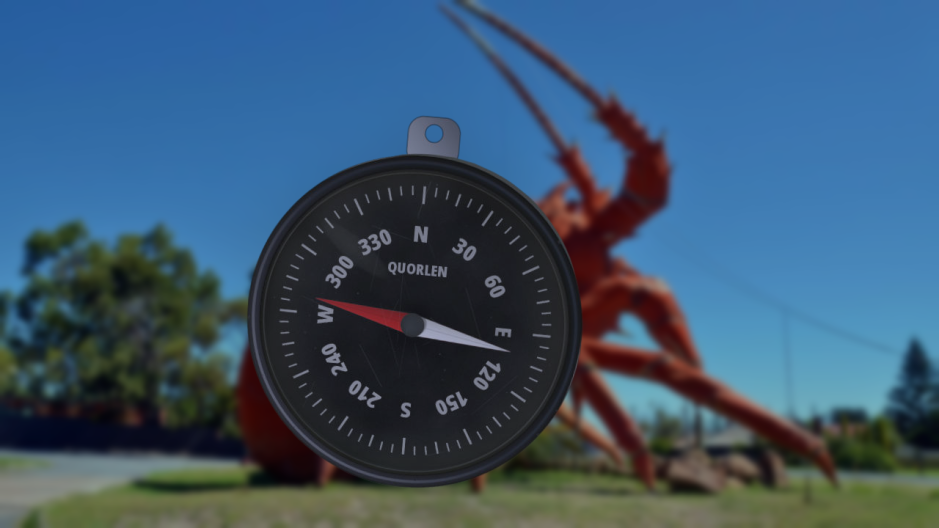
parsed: 280 °
